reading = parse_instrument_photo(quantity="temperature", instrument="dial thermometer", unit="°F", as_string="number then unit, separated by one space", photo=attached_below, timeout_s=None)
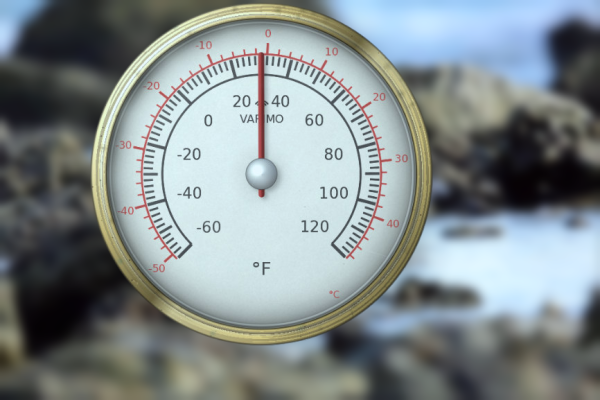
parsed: 30 °F
